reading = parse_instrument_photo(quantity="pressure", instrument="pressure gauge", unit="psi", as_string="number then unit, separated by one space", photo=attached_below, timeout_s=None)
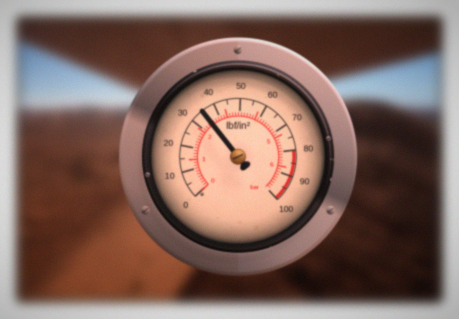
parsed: 35 psi
